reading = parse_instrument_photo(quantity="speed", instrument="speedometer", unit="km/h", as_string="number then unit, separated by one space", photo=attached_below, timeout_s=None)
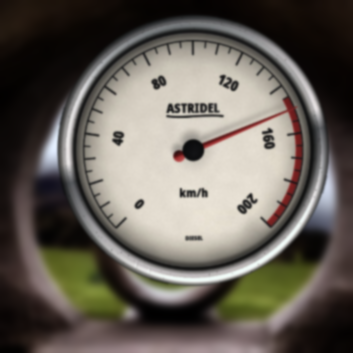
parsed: 150 km/h
